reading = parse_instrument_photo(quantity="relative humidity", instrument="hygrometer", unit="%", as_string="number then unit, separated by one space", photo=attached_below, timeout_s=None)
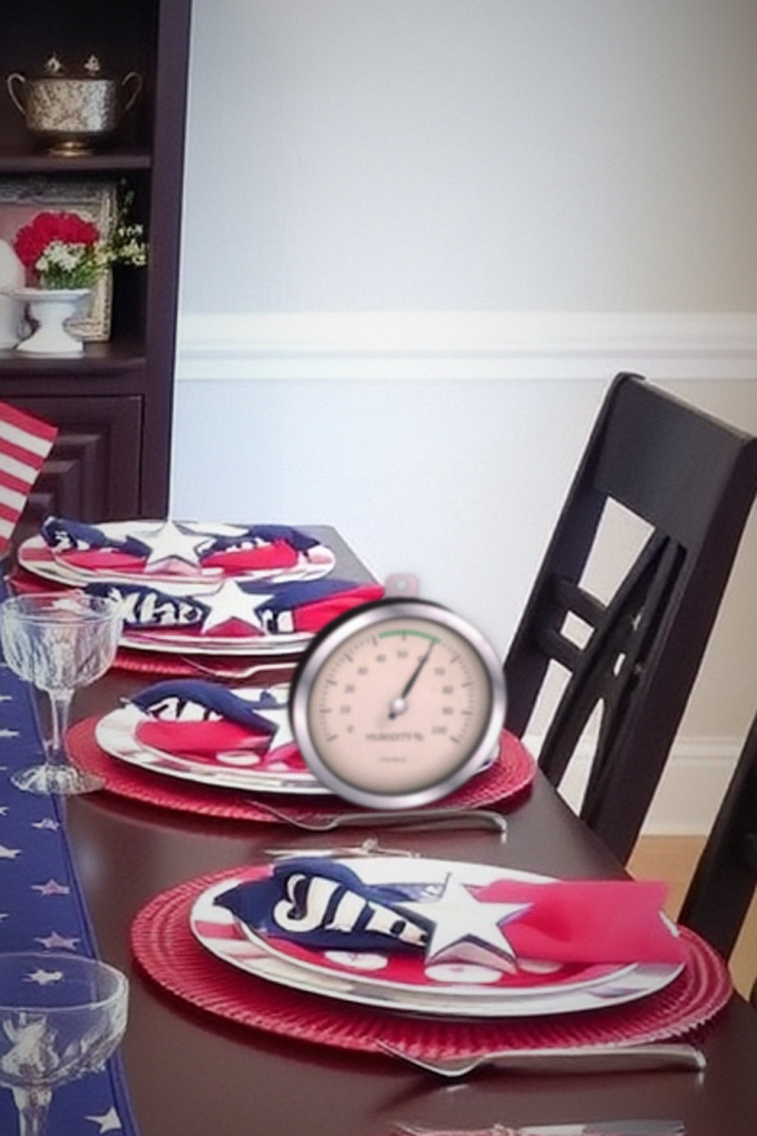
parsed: 60 %
